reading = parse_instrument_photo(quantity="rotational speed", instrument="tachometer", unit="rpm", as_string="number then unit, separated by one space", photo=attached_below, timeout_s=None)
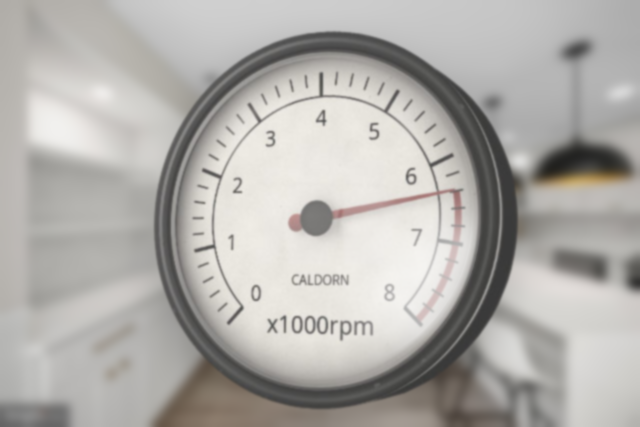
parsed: 6400 rpm
